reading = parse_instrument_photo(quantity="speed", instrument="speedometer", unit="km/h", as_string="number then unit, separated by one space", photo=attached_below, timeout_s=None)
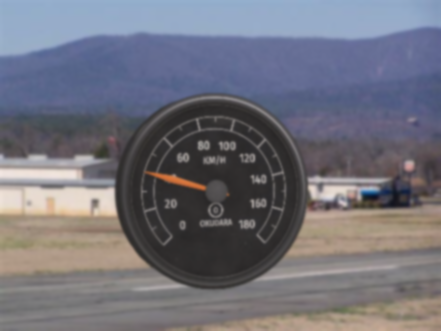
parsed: 40 km/h
